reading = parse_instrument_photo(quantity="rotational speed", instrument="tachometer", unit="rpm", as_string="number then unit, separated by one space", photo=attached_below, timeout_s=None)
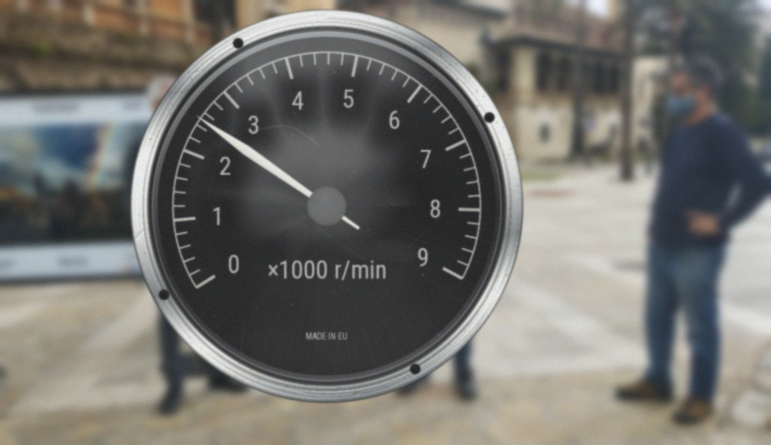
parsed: 2500 rpm
